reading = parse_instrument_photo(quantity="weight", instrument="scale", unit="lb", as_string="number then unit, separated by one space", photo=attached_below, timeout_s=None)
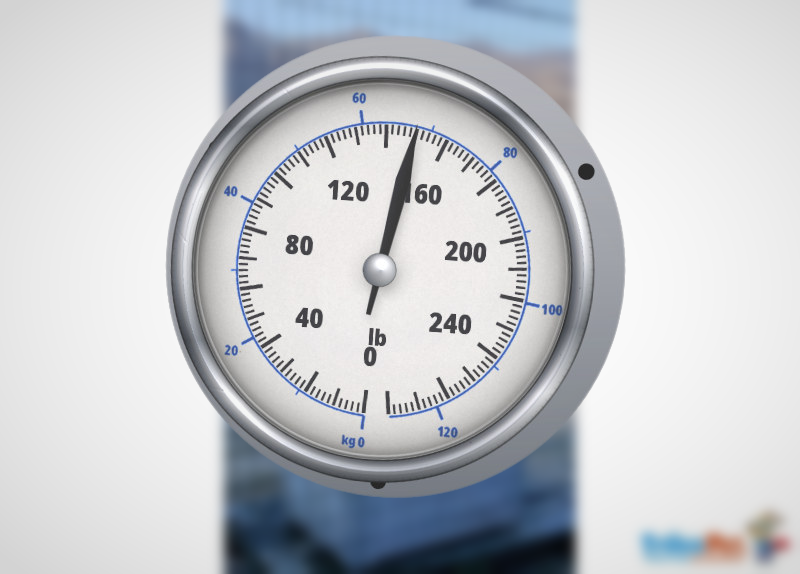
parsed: 150 lb
